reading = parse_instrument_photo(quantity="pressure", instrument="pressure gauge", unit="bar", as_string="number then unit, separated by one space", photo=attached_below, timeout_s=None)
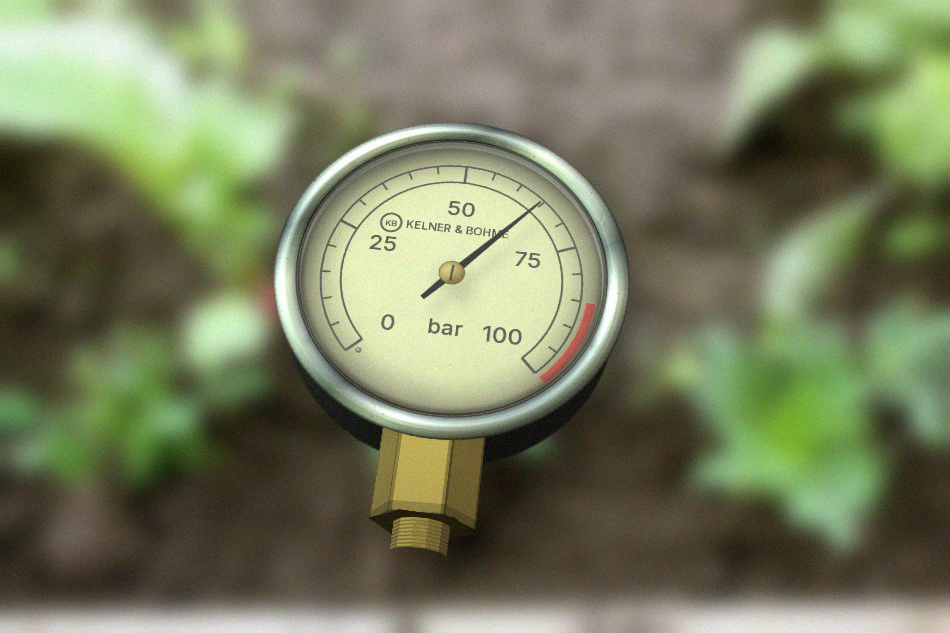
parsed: 65 bar
